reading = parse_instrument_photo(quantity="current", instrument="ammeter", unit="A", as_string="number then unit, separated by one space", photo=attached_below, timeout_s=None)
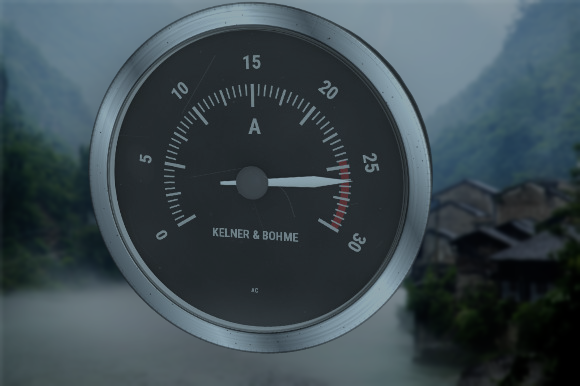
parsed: 26 A
